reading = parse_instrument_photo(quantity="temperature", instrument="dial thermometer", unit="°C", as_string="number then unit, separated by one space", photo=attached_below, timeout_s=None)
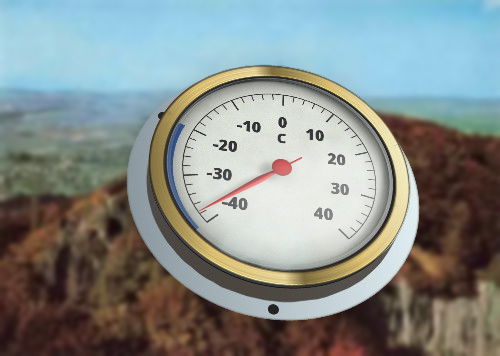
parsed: -38 °C
